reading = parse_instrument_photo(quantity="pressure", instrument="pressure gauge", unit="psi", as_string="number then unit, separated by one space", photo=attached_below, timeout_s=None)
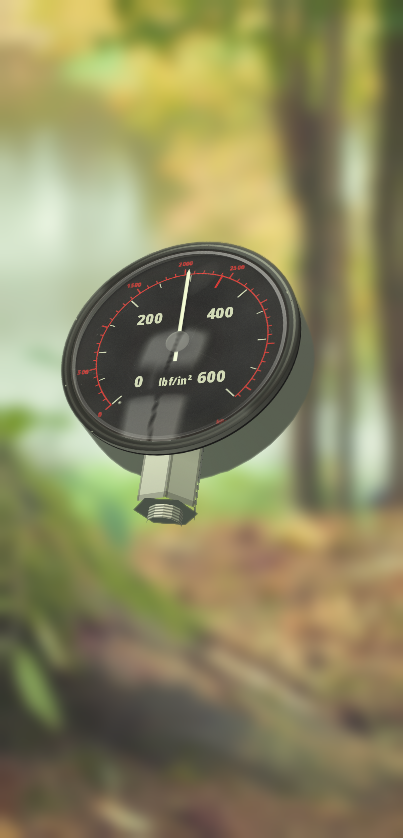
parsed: 300 psi
